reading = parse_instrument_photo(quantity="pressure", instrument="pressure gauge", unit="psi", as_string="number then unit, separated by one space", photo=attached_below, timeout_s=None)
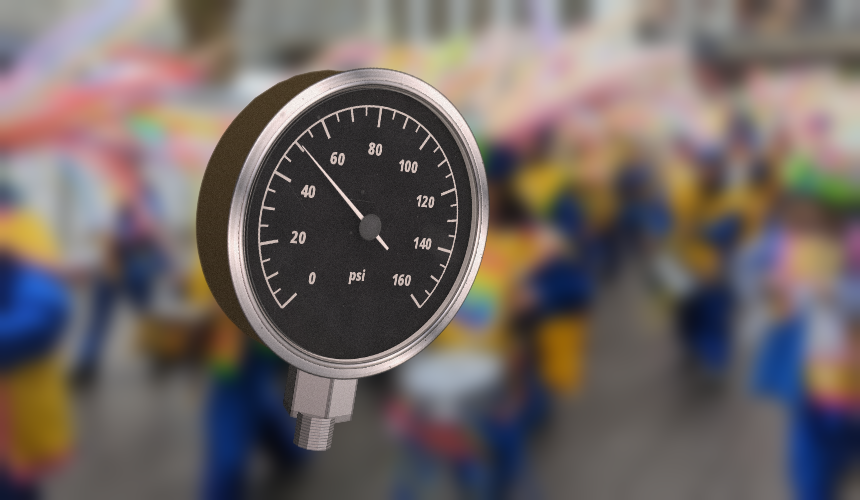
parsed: 50 psi
